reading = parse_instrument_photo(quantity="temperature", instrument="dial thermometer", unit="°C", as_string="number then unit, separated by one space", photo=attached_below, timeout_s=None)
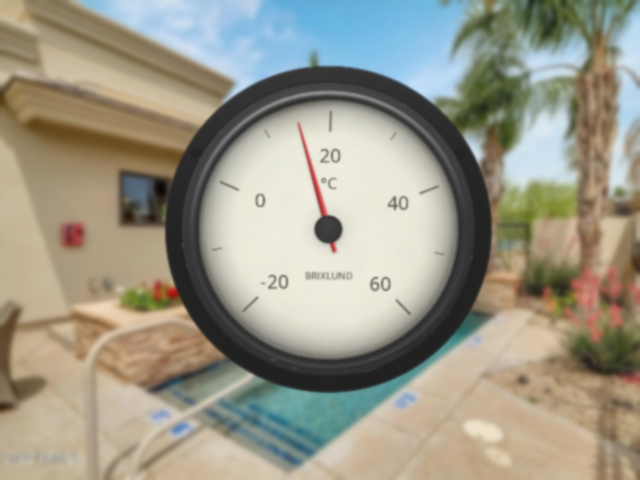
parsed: 15 °C
